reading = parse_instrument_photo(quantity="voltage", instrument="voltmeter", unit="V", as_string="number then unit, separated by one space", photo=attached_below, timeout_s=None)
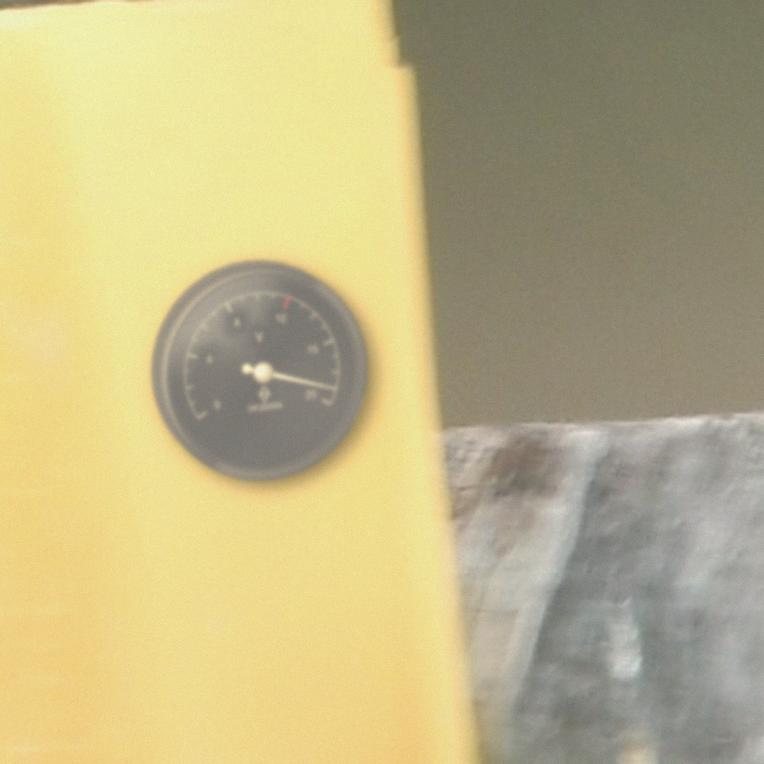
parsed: 19 V
